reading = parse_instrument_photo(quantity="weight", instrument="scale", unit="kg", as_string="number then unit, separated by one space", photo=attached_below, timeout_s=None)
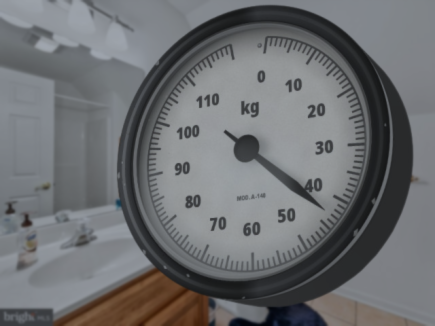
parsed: 43 kg
